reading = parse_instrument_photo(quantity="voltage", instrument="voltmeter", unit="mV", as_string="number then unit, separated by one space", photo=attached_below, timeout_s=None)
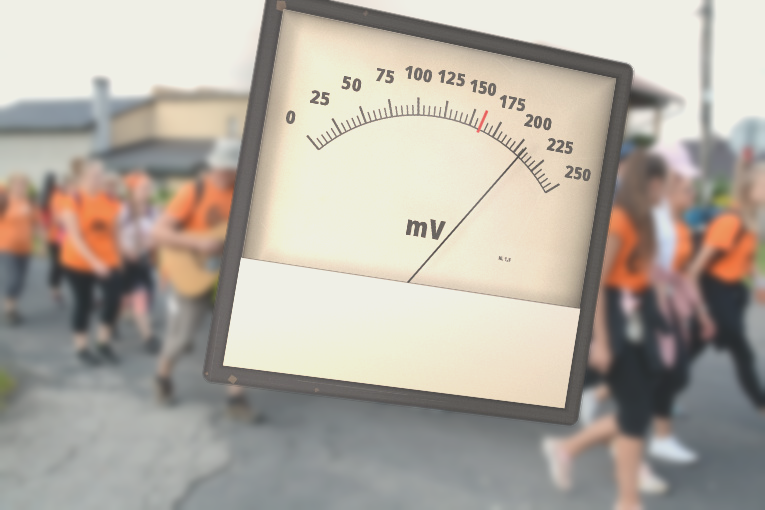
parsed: 205 mV
